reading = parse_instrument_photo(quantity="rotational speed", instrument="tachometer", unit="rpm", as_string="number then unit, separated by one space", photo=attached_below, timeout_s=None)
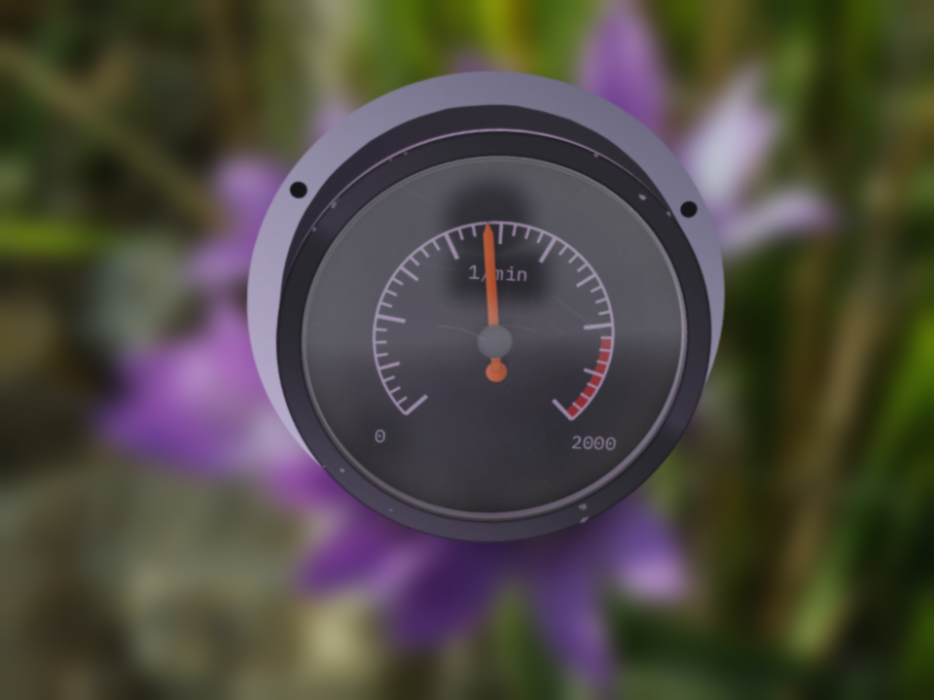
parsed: 950 rpm
